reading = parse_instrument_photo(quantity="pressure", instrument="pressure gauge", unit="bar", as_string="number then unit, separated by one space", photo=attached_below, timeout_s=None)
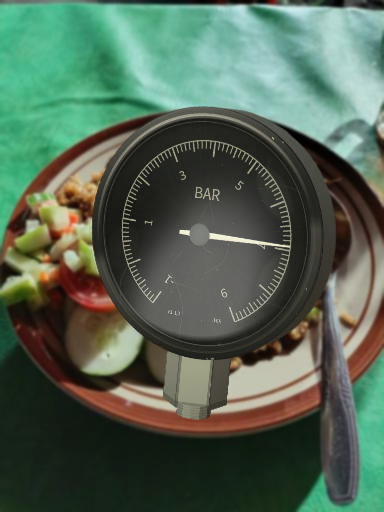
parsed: 6.9 bar
